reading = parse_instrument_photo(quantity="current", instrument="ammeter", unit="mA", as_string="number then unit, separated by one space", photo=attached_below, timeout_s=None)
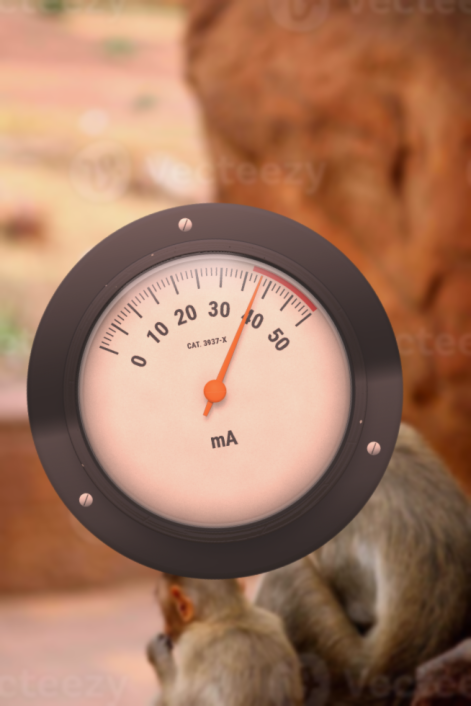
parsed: 38 mA
